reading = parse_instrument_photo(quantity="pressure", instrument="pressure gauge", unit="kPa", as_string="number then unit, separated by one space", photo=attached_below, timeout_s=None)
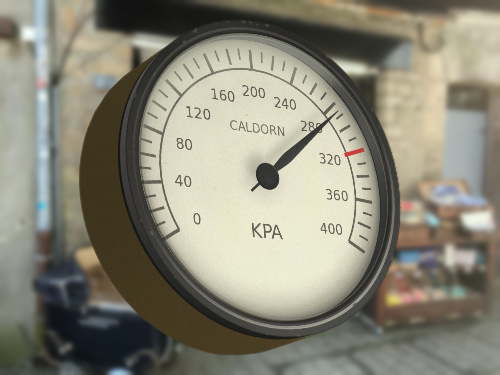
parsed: 285 kPa
